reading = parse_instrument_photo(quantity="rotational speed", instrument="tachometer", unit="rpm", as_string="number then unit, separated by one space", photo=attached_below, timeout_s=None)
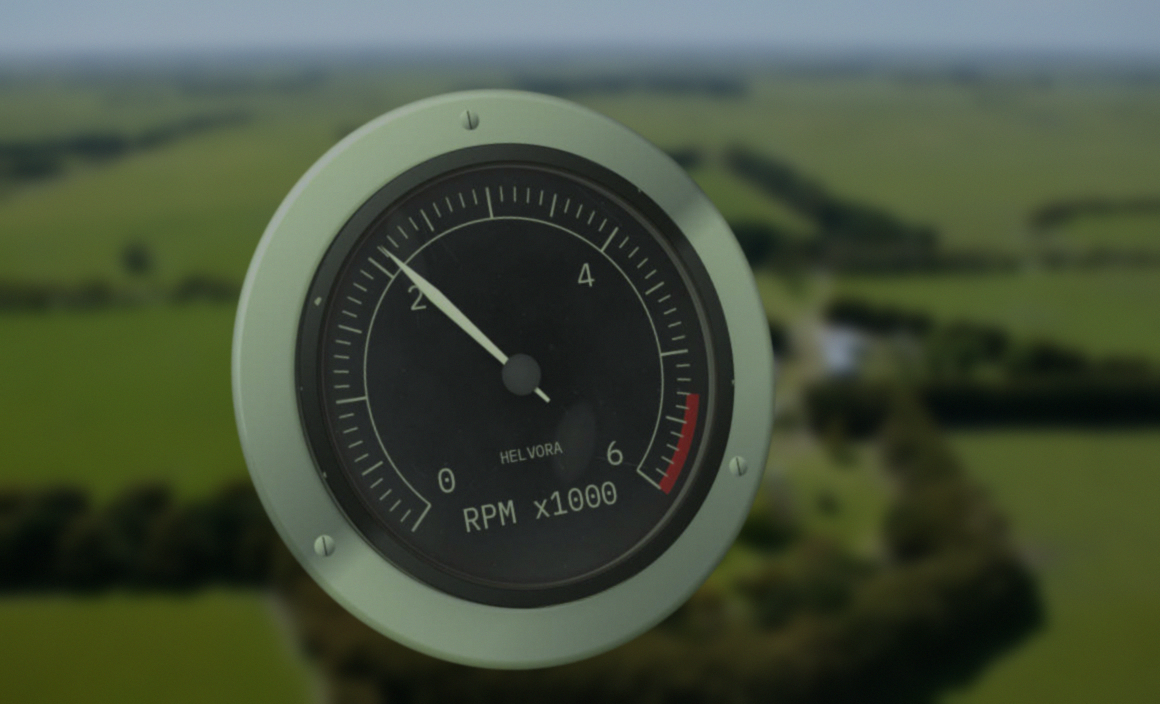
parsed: 2100 rpm
